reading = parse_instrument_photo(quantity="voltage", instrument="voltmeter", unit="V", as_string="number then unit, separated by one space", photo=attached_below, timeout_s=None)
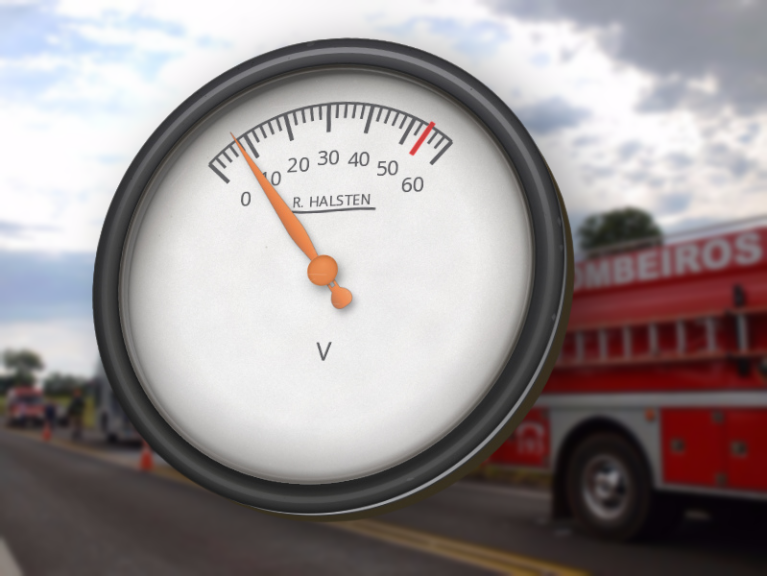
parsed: 8 V
